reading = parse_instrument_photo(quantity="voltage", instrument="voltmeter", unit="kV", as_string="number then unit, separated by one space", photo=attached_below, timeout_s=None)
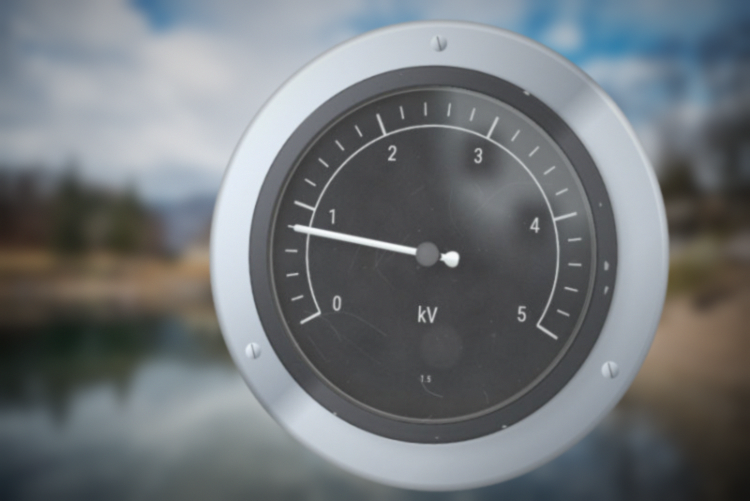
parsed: 0.8 kV
